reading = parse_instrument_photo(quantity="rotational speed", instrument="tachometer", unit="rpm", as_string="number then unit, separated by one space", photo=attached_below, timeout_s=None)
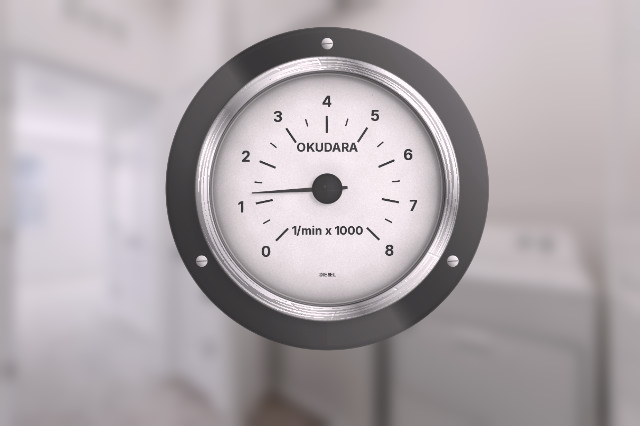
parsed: 1250 rpm
